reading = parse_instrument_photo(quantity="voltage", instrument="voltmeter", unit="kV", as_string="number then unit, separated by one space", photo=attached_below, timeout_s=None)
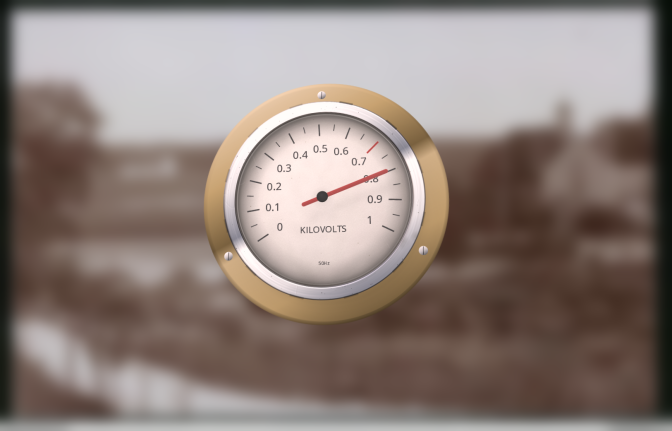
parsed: 0.8 kV
